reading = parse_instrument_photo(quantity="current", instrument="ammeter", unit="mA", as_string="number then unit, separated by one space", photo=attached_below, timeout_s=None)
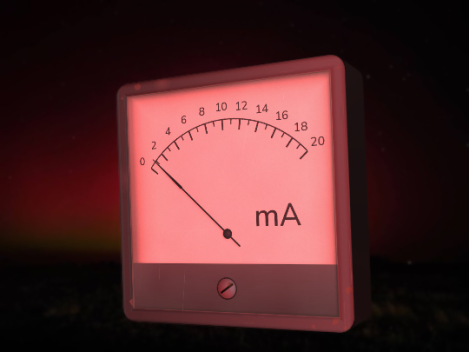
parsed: 1 mA
